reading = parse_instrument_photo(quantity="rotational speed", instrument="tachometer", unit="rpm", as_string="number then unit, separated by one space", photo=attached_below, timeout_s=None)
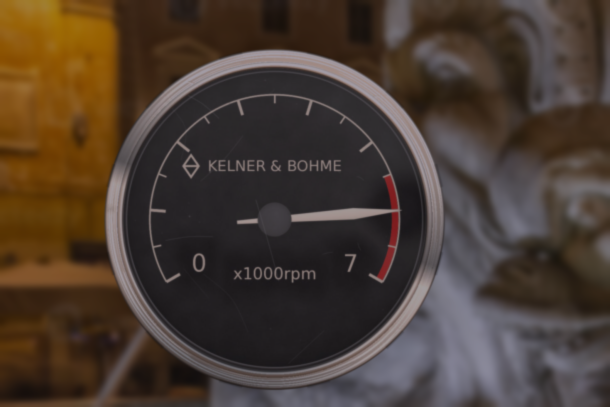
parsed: 6000 rpm
